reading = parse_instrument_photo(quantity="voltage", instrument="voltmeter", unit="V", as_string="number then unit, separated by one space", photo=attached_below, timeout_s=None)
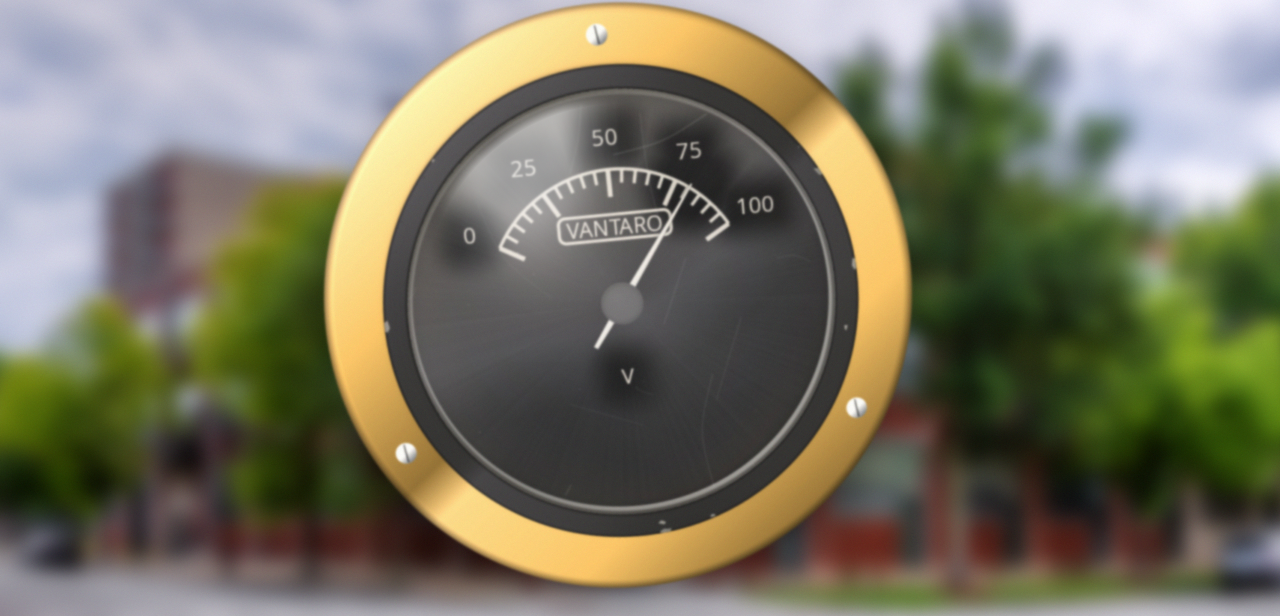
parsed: 80 V
